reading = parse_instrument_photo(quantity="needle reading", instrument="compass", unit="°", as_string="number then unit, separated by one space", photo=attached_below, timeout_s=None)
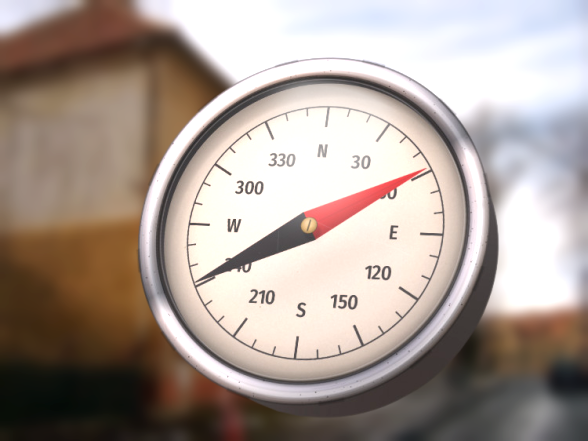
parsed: 60 °
